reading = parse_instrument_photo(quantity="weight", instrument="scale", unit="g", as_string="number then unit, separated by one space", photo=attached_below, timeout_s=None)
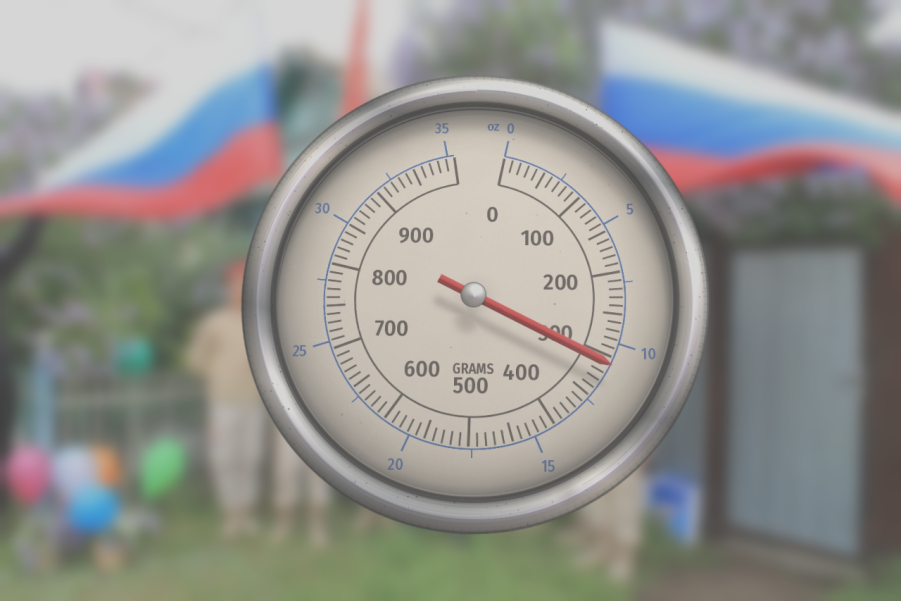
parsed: 310 g
